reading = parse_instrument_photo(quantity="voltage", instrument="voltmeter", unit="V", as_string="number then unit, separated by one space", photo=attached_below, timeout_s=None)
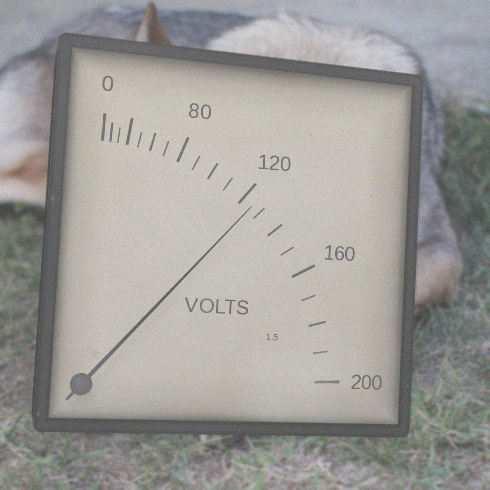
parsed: 125 V
